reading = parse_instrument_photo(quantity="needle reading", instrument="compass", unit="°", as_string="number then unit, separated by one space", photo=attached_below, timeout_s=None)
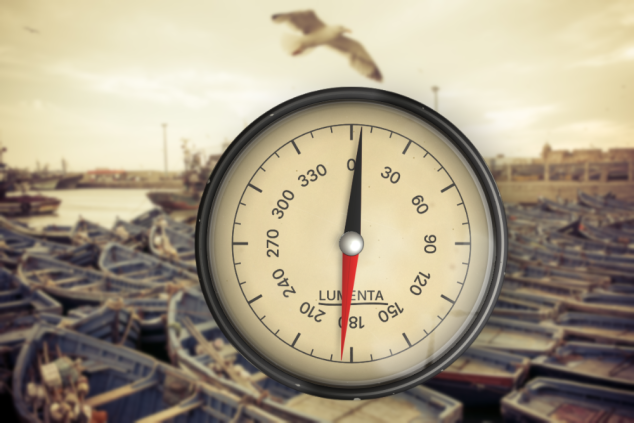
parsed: 185 °
